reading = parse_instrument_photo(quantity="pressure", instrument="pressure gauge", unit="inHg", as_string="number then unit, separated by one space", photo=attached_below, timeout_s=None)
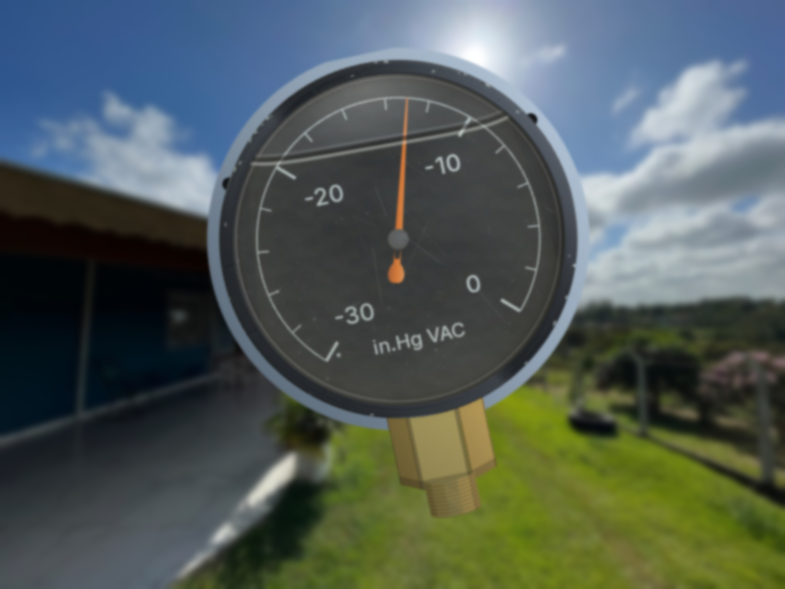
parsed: -13 inHg
